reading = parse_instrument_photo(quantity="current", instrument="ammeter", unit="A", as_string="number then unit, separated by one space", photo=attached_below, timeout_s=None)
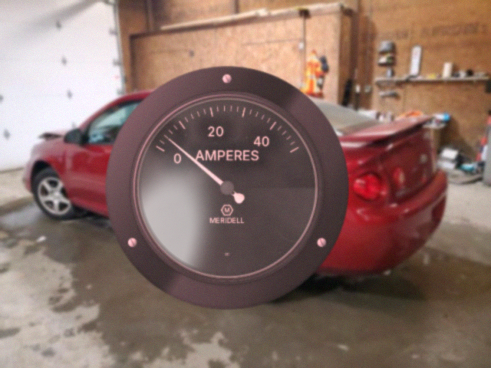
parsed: 4 A
